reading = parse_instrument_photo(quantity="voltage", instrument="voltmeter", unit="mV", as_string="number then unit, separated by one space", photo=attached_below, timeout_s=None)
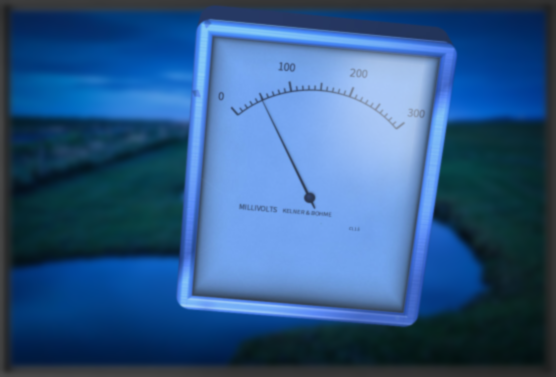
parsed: 50 mV
